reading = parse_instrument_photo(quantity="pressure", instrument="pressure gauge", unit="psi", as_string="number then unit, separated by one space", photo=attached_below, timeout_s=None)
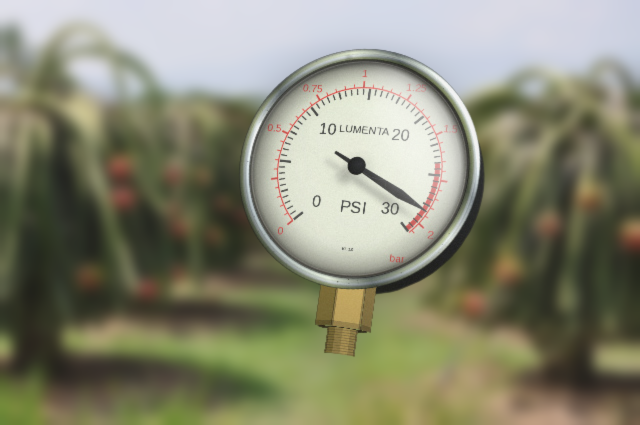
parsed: 28 psi
